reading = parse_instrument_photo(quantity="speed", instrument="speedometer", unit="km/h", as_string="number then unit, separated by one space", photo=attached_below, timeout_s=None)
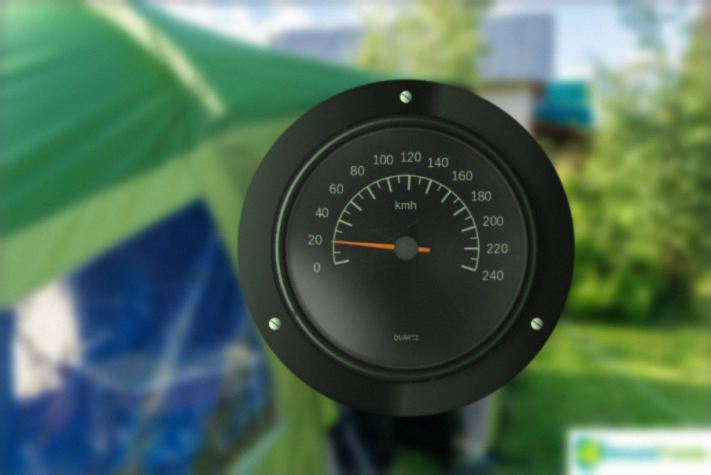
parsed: 20 km/h
